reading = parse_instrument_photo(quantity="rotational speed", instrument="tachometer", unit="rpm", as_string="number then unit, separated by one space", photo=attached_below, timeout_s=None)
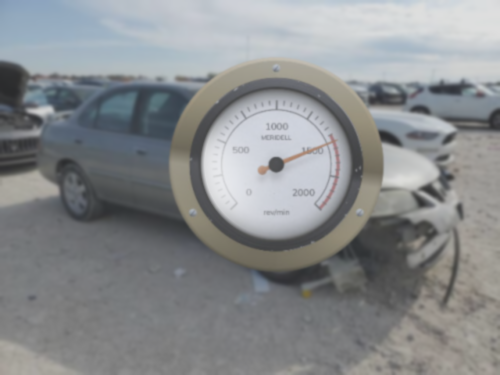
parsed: 1500 rpm
